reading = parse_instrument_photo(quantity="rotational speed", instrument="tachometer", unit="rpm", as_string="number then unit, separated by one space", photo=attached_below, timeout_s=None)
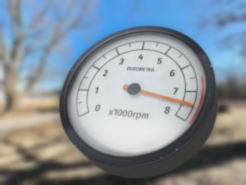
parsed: 7500 rpm
